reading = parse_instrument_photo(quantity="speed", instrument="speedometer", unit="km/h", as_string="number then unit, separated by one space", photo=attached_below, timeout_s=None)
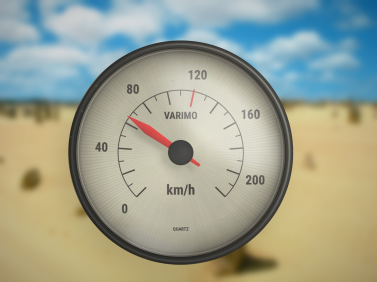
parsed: 65 km/h
